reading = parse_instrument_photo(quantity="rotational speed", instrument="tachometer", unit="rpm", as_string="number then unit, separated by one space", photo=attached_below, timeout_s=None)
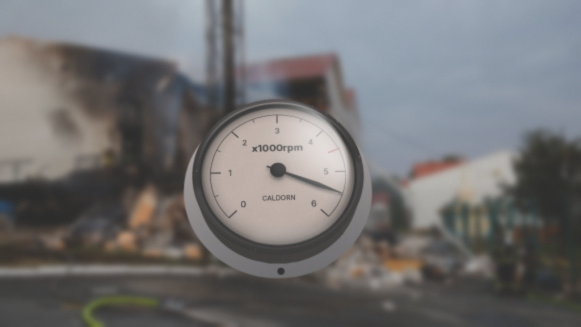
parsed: 5500 rpm
